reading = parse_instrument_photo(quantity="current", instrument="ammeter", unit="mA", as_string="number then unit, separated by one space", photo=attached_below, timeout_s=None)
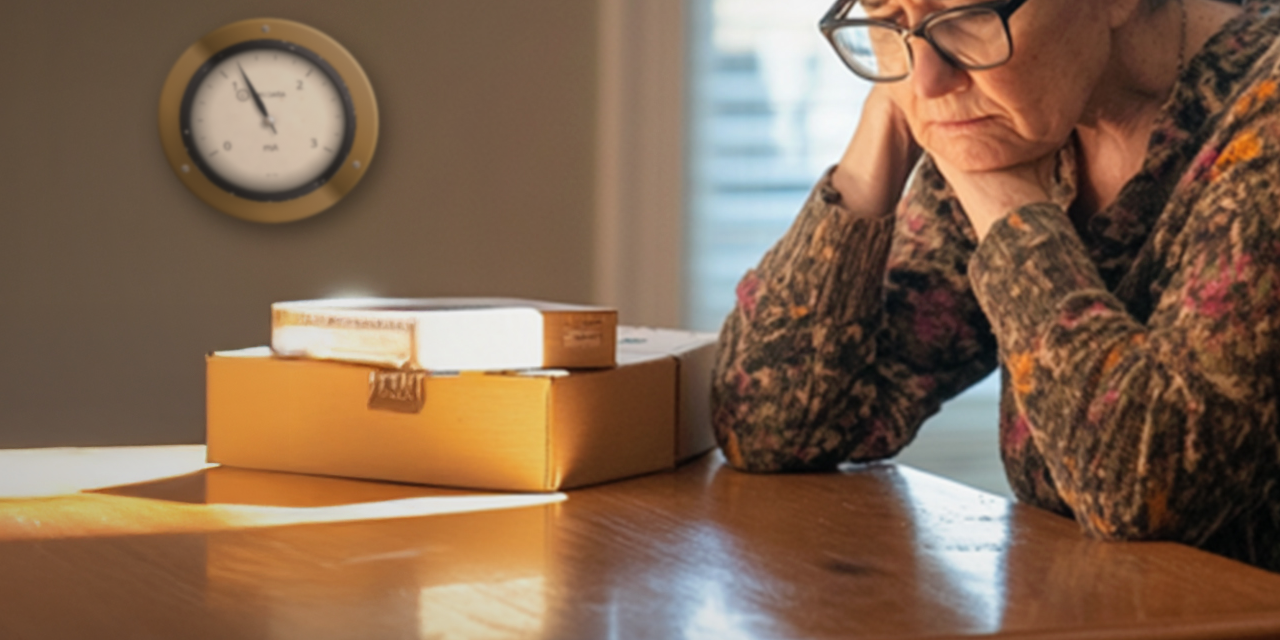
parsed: 1.2 mA
